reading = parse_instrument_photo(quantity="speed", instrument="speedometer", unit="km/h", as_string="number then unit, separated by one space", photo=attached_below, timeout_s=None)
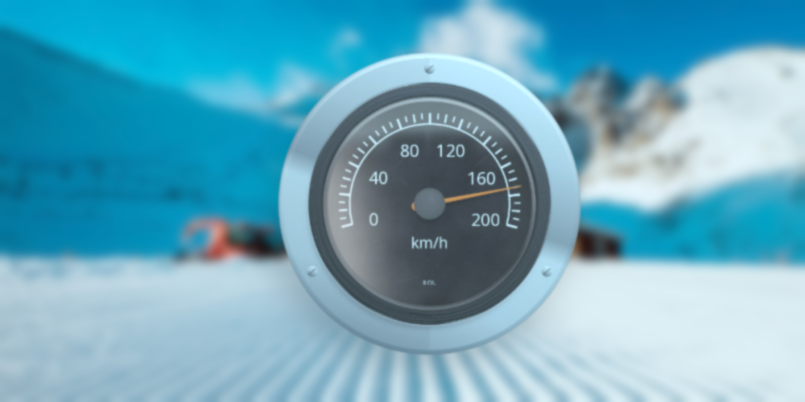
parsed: 175 km/h
